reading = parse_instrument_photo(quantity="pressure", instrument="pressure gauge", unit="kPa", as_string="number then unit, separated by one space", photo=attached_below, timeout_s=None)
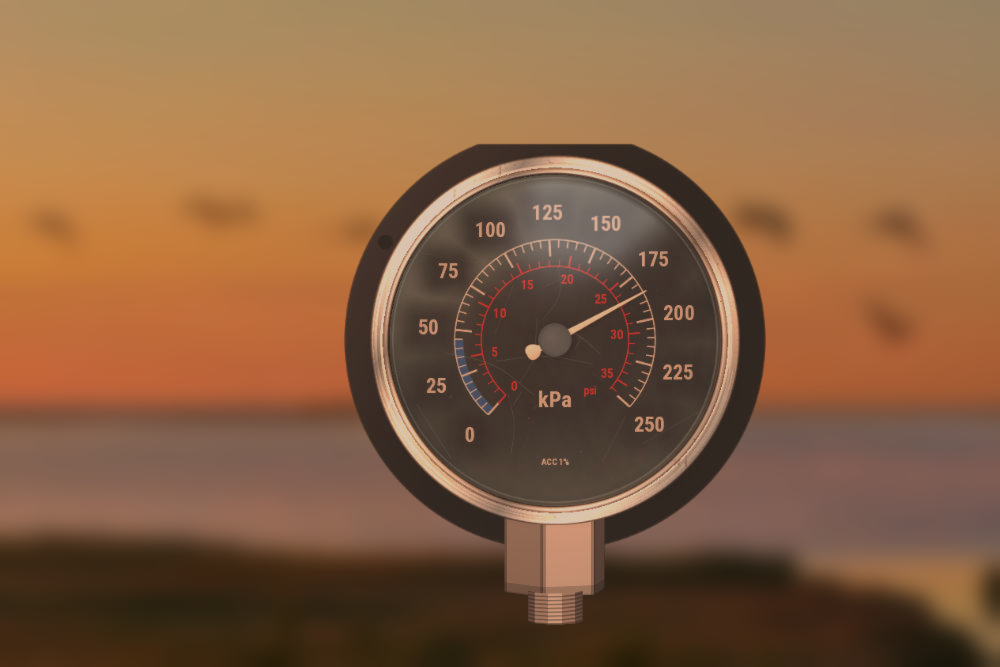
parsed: 185 kPa
